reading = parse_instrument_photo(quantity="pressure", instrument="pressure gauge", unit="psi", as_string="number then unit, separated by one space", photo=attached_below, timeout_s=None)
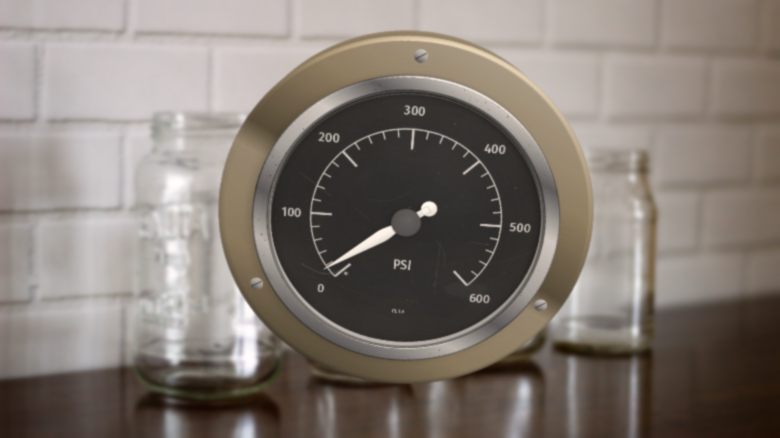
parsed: 20 psi
